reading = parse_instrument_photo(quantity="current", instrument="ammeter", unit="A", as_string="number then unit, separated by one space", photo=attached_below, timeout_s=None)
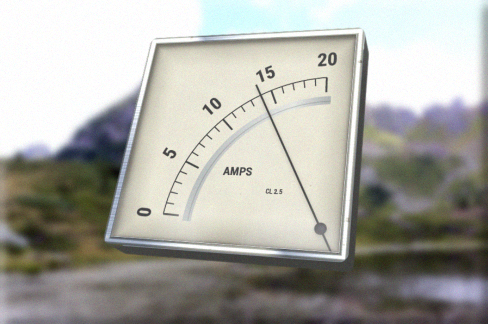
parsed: 14 A
